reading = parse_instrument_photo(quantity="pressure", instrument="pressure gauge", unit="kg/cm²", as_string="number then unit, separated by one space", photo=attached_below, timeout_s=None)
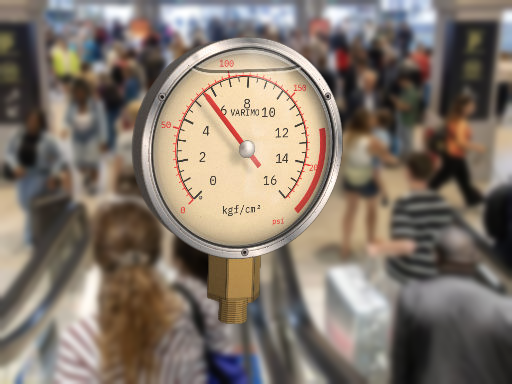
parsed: 5.5 kg/cm²
